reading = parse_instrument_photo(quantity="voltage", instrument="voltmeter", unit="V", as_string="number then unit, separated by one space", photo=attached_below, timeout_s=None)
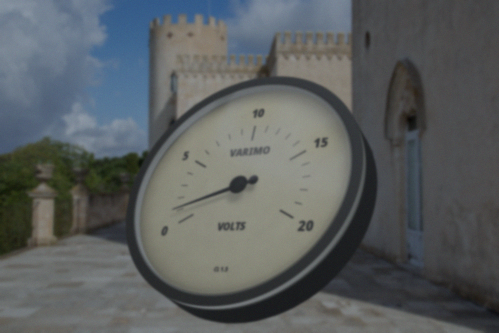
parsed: 1 V
